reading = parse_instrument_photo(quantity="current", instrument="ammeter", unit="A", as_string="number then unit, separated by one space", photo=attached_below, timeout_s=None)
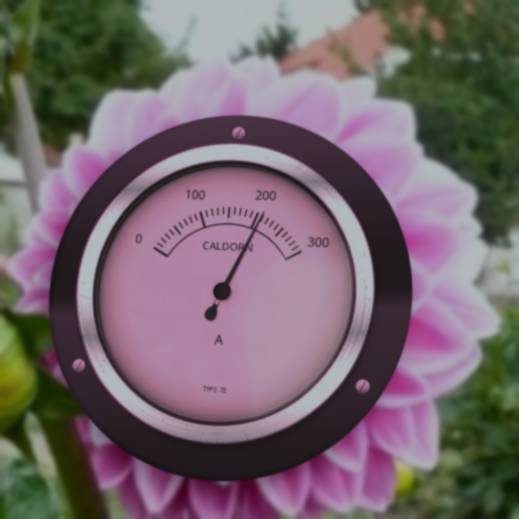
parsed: 210 A
